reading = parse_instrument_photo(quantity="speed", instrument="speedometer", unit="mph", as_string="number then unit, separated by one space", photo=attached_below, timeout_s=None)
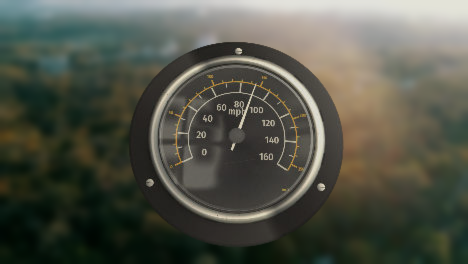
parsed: 90 mph
